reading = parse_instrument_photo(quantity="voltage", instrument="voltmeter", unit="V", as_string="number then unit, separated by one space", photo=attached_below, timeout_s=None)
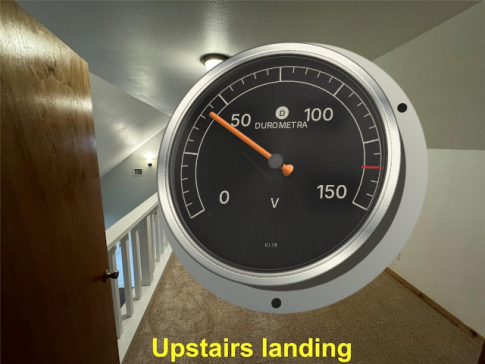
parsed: 42.5 V
